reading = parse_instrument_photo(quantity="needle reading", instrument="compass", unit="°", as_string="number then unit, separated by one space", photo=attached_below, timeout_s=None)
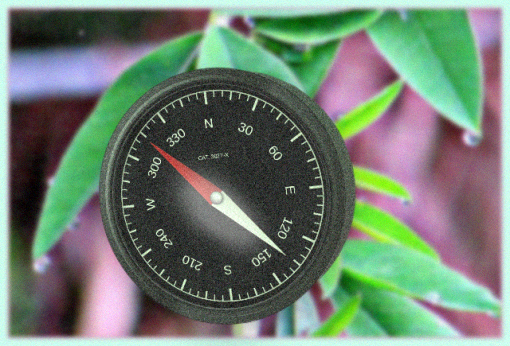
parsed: 315 °
